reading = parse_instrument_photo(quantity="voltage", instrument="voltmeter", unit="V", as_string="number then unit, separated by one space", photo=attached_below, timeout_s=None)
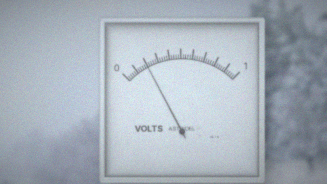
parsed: 0.2 V
